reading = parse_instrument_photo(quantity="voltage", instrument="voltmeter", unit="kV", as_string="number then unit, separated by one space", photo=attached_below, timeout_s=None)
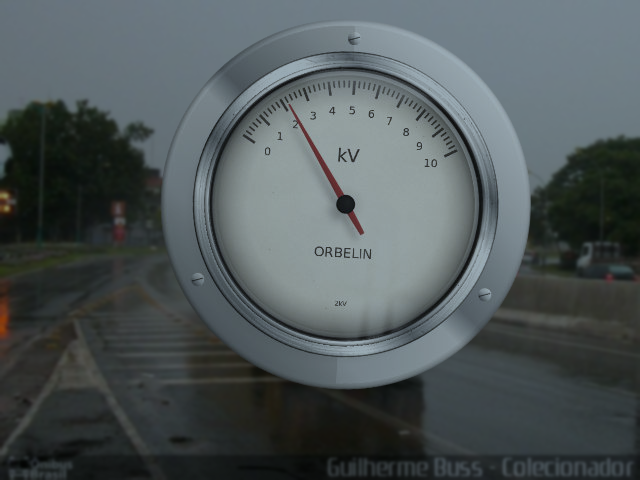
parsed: 2.2 kV
